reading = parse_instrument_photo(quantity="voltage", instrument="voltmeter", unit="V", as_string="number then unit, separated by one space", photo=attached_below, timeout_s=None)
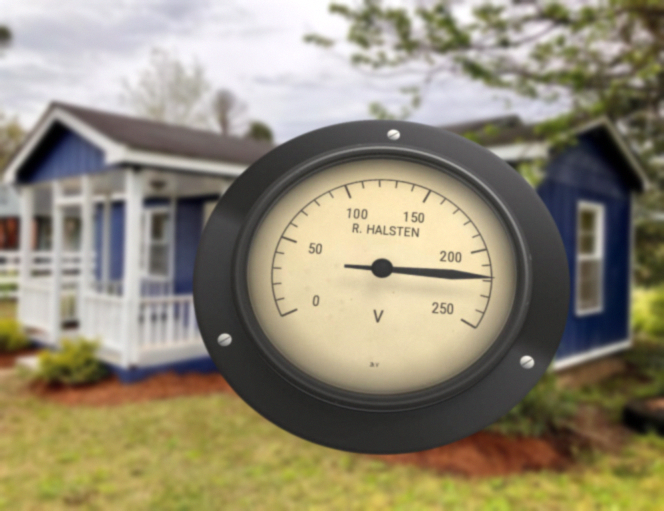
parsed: 220 V
